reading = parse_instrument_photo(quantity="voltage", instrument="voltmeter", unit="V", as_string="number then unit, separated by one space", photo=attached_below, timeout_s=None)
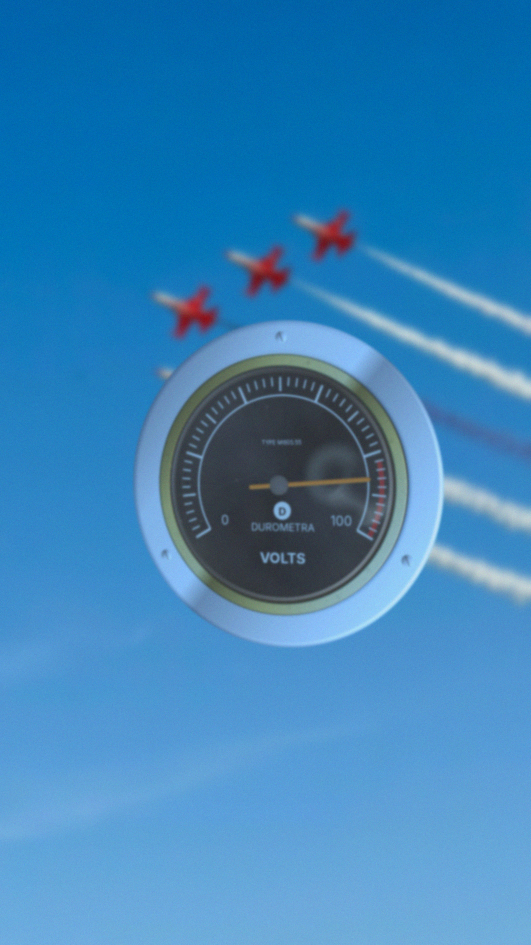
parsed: 86 V
